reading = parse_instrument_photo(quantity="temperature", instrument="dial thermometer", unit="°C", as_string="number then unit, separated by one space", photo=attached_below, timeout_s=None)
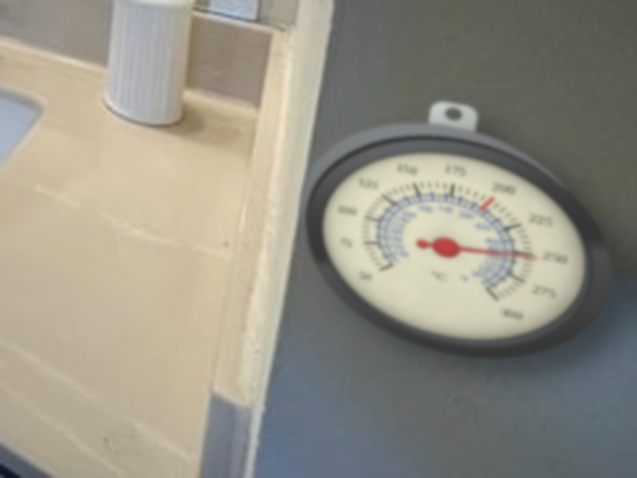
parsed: 250 °C
